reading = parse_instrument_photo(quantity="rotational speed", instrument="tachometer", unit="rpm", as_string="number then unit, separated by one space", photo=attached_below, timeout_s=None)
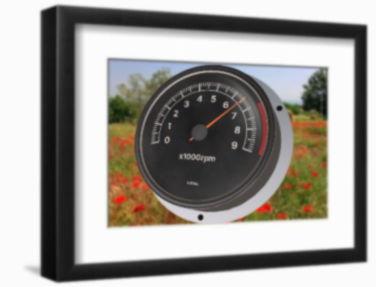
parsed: 6500 rpm
